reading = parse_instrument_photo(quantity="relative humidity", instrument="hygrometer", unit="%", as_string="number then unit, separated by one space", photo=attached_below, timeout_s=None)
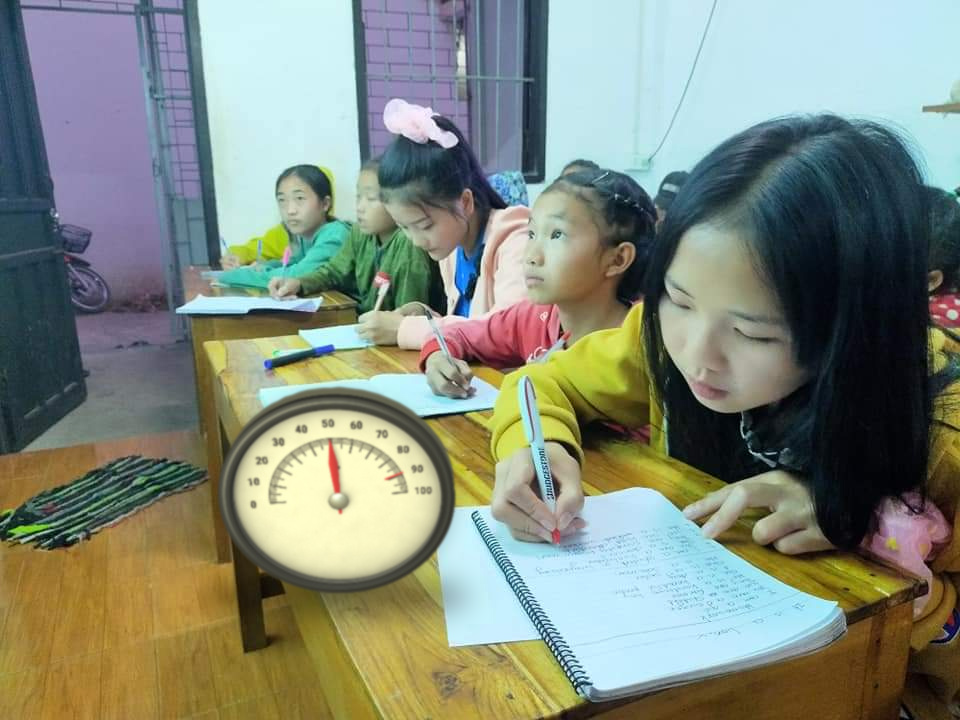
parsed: 50 %
